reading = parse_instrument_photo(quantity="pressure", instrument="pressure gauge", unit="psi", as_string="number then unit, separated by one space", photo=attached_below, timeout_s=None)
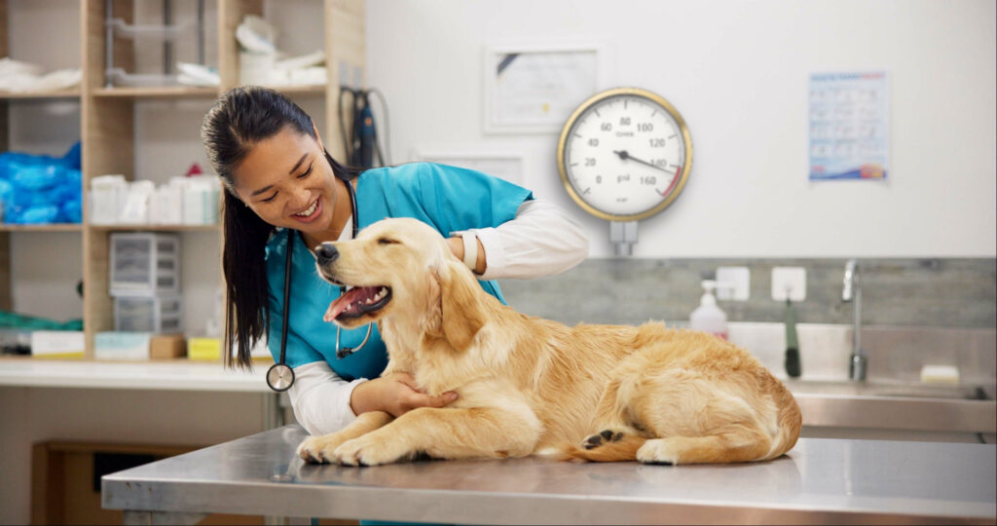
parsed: 145 psi
